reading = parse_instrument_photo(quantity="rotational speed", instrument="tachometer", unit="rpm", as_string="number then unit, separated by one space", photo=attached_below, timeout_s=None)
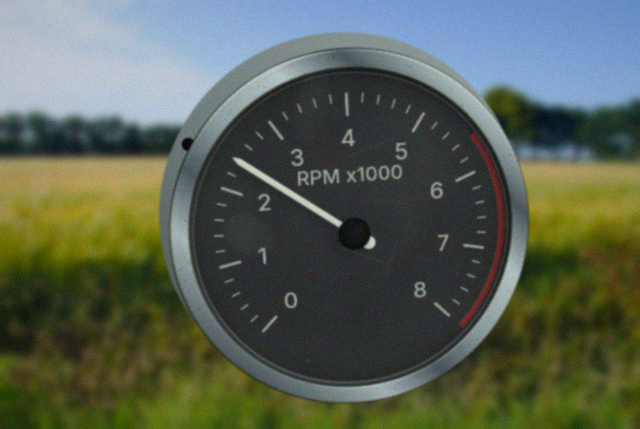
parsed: 2400 rpm
